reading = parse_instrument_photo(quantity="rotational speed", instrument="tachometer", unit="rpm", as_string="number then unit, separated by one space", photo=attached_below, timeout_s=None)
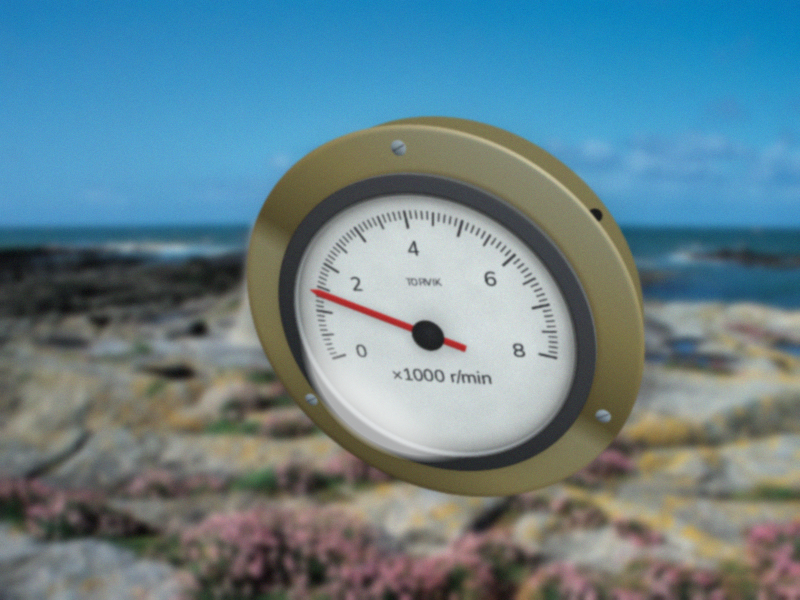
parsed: 1500 rpm
